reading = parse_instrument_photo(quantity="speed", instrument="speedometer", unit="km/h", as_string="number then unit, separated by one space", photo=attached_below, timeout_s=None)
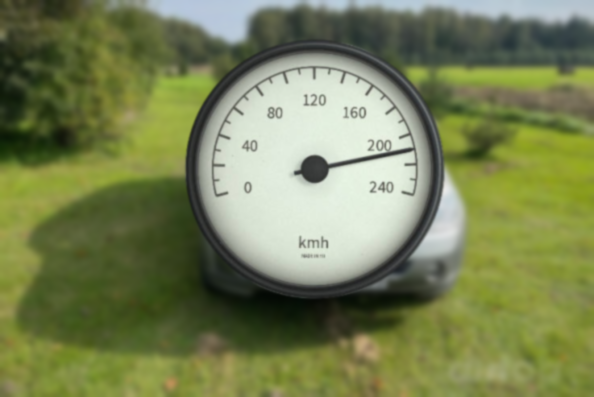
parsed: 210 km/h
